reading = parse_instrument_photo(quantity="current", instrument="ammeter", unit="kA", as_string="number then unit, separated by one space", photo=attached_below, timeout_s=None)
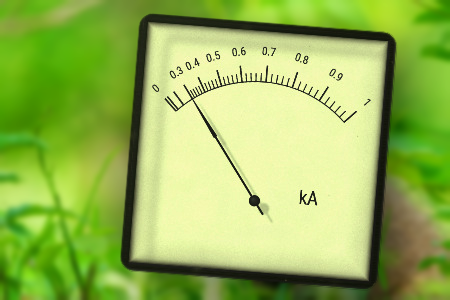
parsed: 0.3 kA
